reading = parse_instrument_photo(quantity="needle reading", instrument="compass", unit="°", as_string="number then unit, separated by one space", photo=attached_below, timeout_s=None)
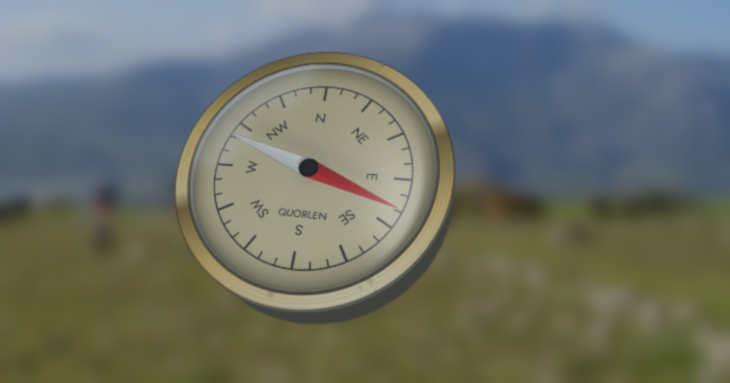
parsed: 110 °
